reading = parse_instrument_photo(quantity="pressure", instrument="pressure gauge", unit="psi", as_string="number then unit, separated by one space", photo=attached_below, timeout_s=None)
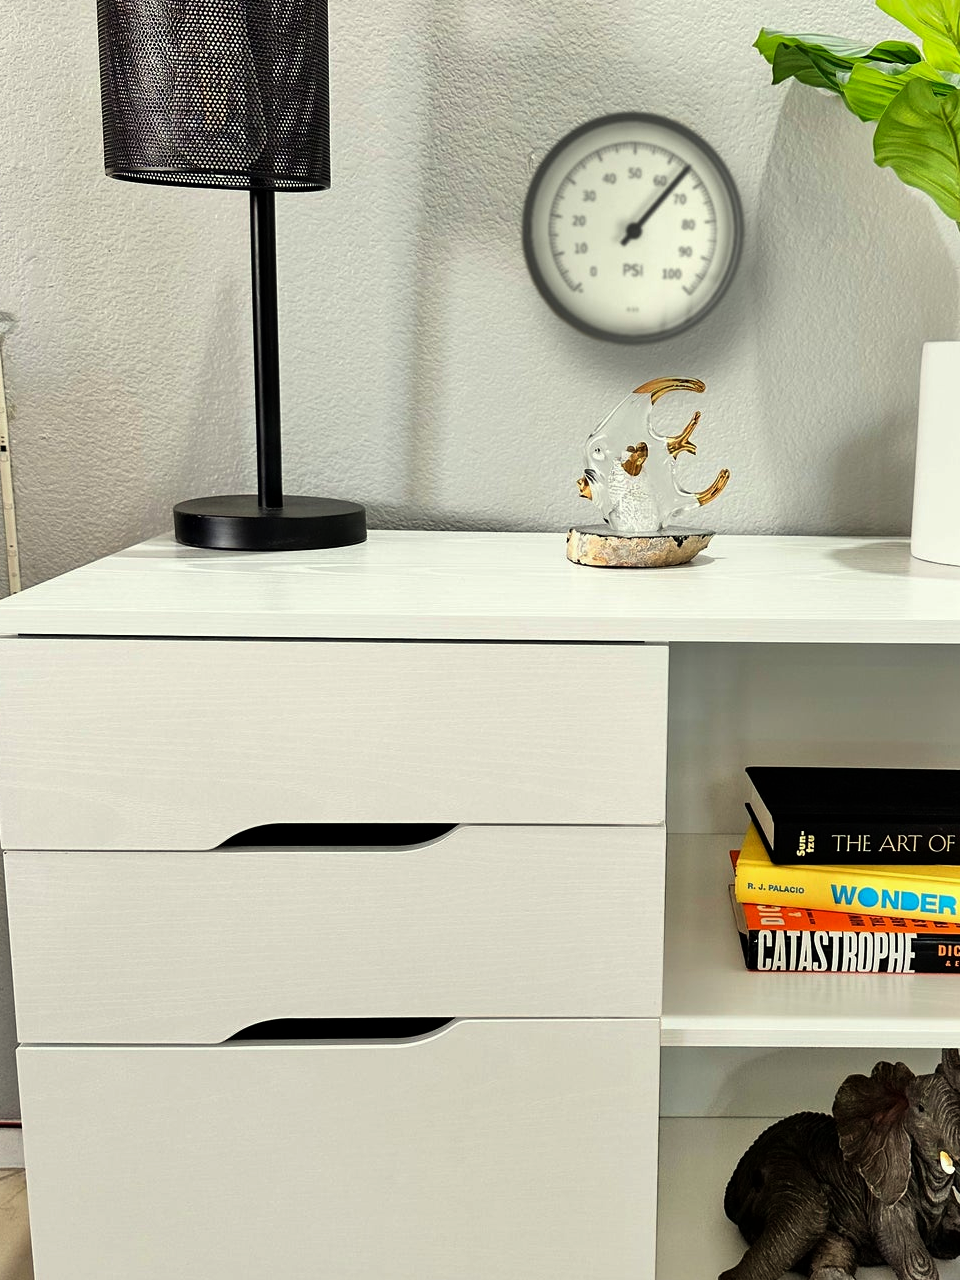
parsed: 65 psi
